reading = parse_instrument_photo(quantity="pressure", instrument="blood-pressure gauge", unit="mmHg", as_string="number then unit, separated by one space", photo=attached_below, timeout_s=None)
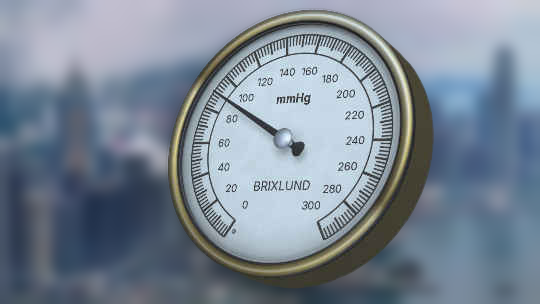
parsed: 90 mmHg
